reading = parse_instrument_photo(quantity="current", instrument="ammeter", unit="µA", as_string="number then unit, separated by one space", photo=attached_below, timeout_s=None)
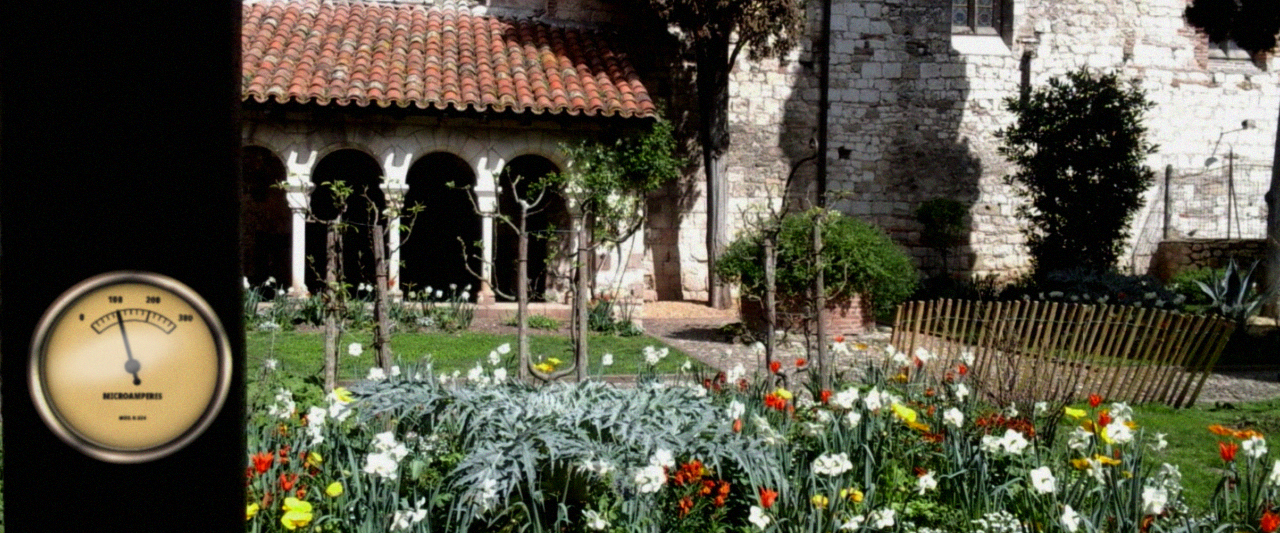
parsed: 100 µA
